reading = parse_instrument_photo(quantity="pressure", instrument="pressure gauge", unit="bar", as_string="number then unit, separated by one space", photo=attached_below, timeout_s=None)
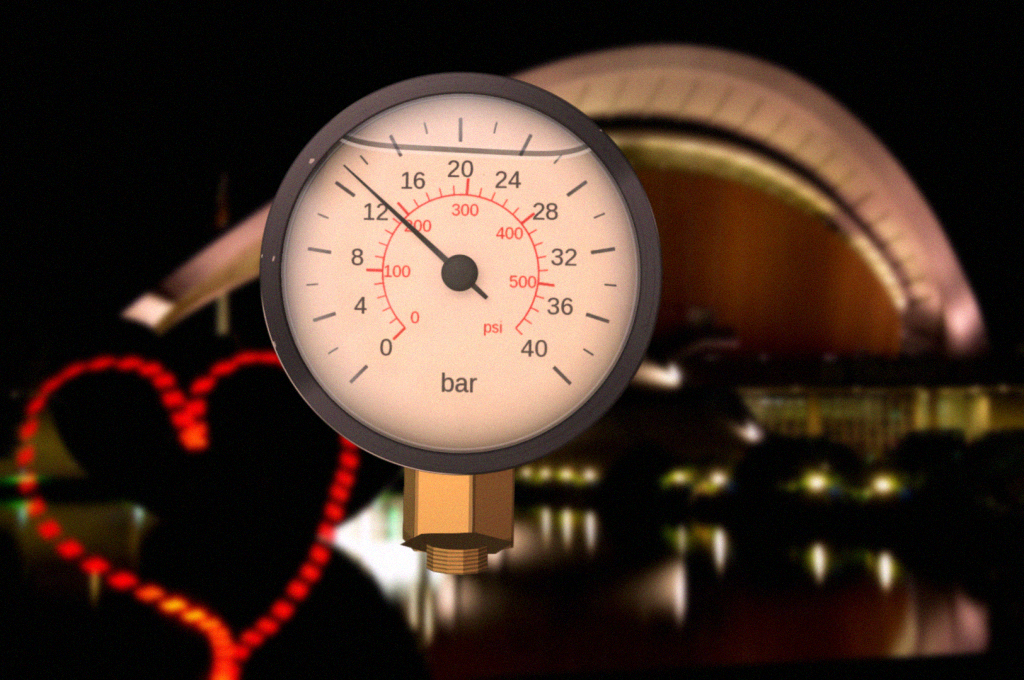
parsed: 13 bar
